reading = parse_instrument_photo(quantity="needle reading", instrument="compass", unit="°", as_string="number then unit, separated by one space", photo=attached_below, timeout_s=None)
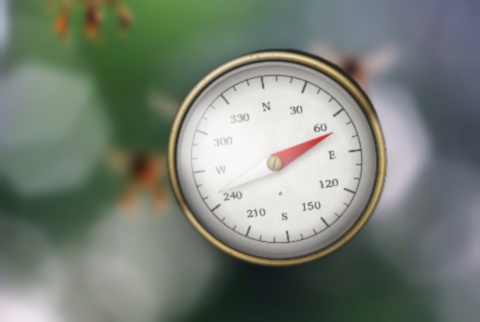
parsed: 70 °
